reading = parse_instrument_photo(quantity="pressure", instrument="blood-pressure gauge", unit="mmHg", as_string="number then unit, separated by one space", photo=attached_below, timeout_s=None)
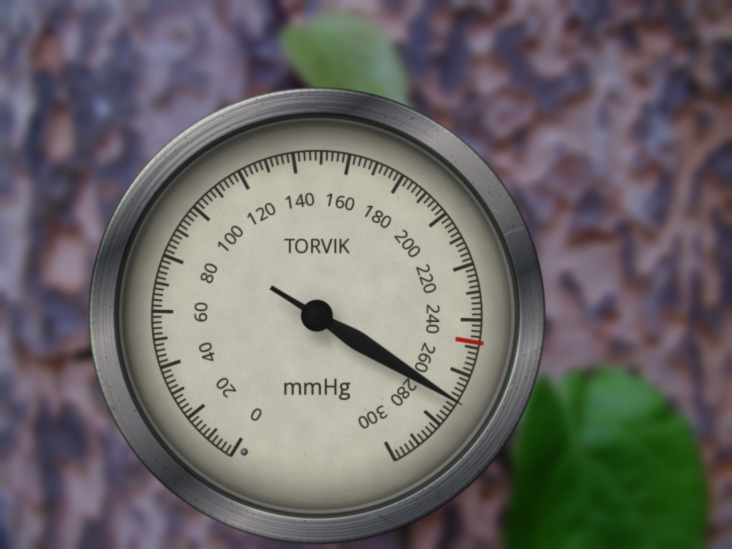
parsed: 270 mmHg
